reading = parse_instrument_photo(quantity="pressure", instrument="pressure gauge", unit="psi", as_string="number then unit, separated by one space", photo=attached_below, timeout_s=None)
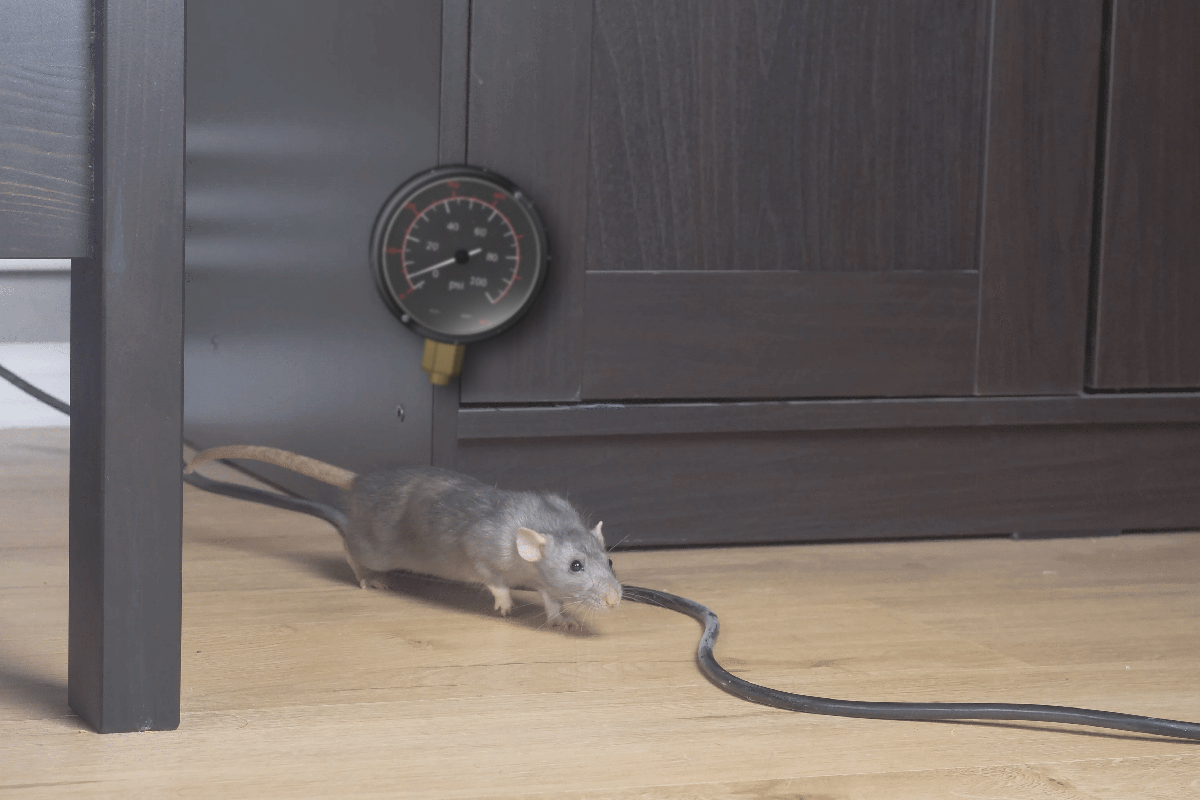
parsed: 5 psi
